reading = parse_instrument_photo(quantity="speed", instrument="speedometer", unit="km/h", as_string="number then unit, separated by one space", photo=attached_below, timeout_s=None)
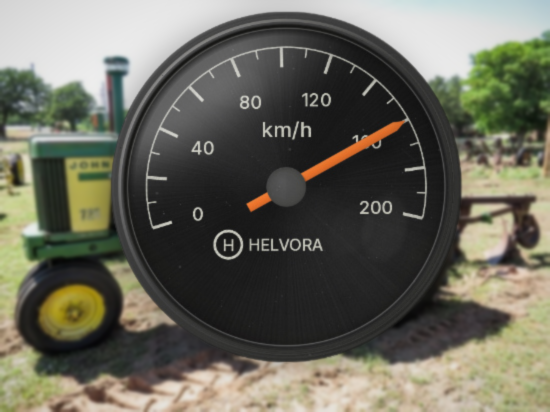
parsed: 160 km/h
